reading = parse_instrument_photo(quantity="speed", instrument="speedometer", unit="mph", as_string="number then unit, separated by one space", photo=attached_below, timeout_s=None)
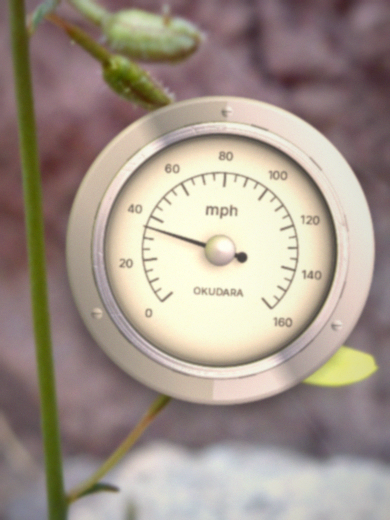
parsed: 35 mph
